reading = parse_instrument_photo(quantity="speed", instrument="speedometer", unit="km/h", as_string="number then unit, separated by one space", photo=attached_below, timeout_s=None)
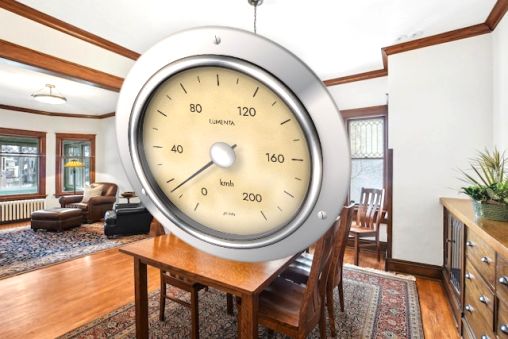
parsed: 15 km/h
